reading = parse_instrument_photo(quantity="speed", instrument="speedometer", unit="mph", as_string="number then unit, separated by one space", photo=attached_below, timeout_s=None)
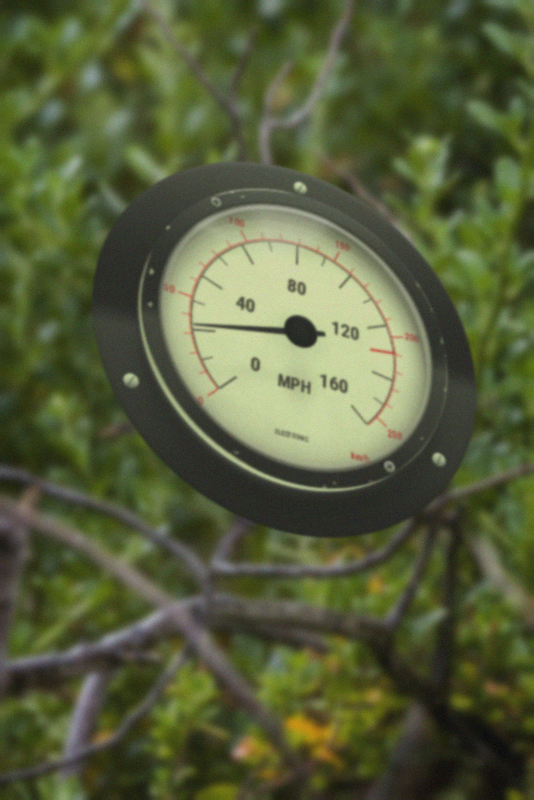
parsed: 20 mph
